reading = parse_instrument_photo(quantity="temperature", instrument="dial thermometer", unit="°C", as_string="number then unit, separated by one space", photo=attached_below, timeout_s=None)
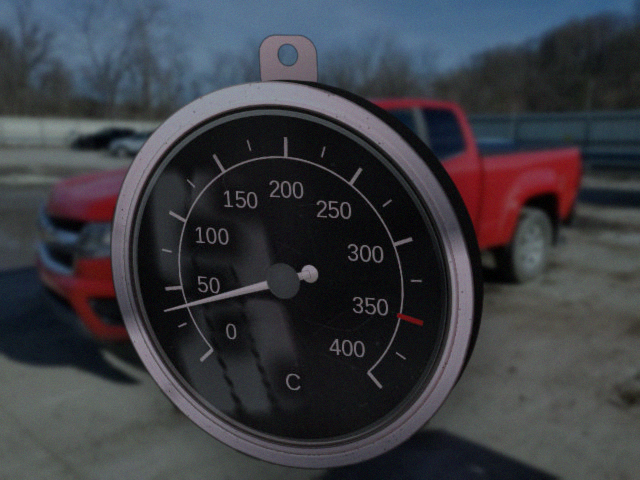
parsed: 37.5 °C
